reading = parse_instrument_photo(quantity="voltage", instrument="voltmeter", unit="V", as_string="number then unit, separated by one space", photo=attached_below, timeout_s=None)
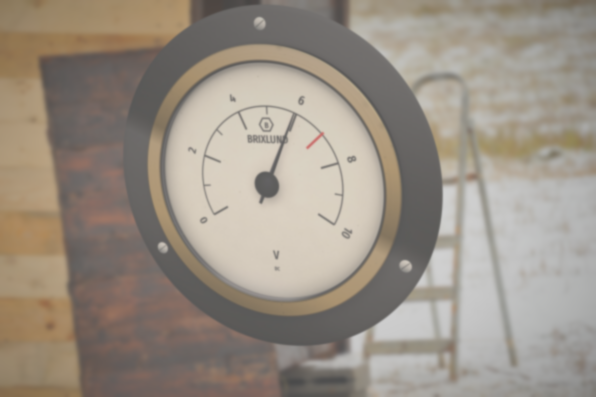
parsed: 6 V
